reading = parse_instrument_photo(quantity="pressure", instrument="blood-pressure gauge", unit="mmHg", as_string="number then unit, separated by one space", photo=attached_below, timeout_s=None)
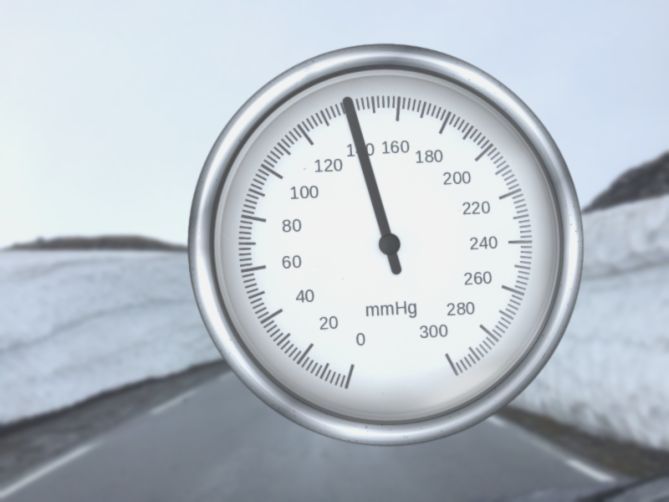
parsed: 140 mmHg
